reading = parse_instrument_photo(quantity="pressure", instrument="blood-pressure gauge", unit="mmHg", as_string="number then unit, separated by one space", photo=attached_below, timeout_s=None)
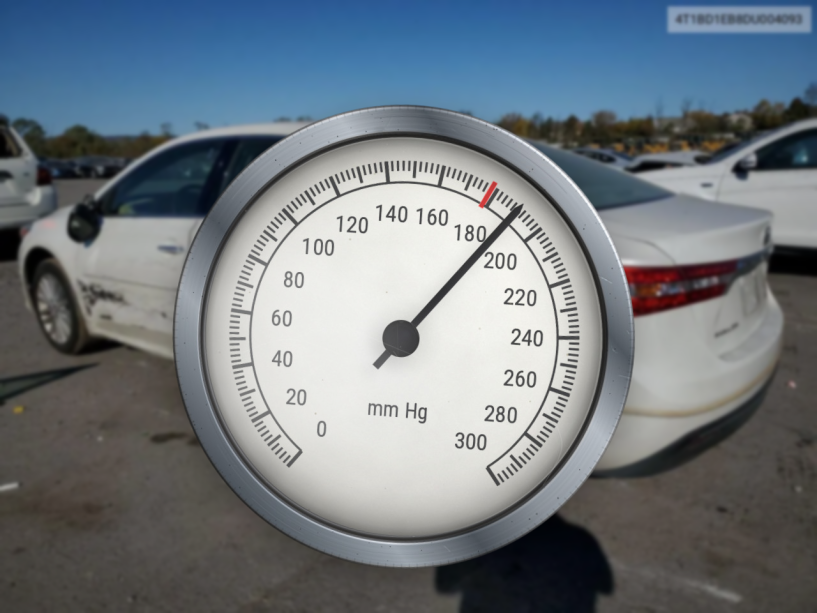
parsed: 190 mmHg
